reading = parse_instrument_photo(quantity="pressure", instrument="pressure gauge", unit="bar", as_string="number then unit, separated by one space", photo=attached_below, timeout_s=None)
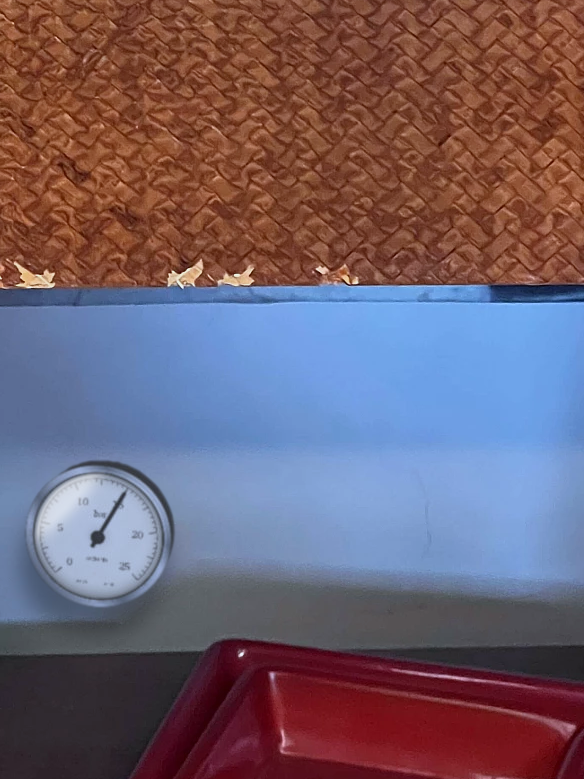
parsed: 15 bar
